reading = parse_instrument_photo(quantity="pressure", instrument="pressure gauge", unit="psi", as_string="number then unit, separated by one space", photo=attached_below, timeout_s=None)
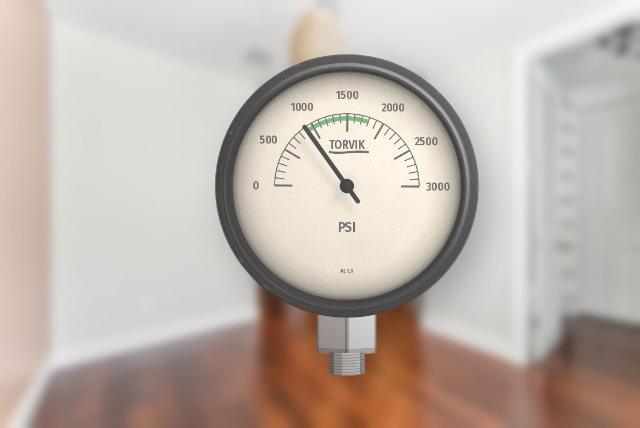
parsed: 900 psi
